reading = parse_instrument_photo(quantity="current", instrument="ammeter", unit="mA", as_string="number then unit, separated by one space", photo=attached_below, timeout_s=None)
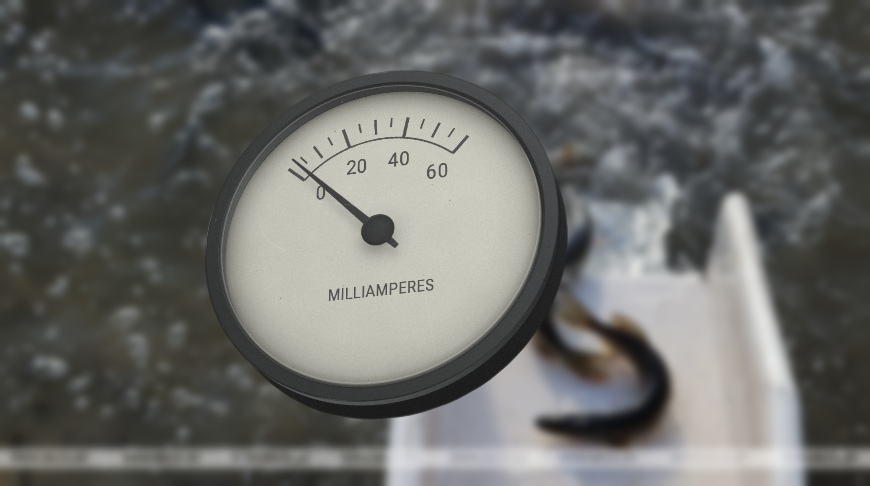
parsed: 2.5 mA
